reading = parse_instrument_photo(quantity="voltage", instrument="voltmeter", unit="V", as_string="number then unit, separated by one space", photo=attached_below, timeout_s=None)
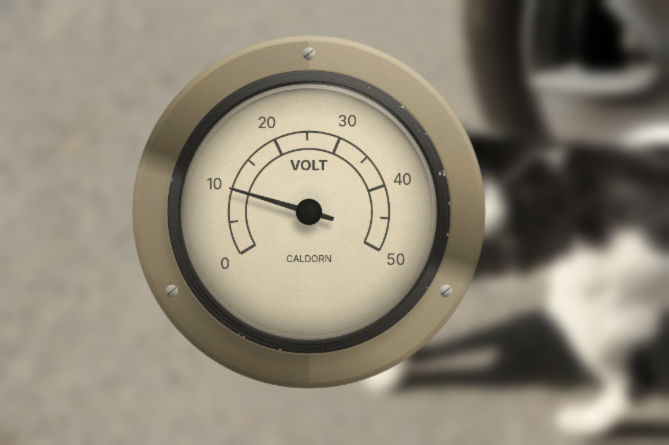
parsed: 10 V
